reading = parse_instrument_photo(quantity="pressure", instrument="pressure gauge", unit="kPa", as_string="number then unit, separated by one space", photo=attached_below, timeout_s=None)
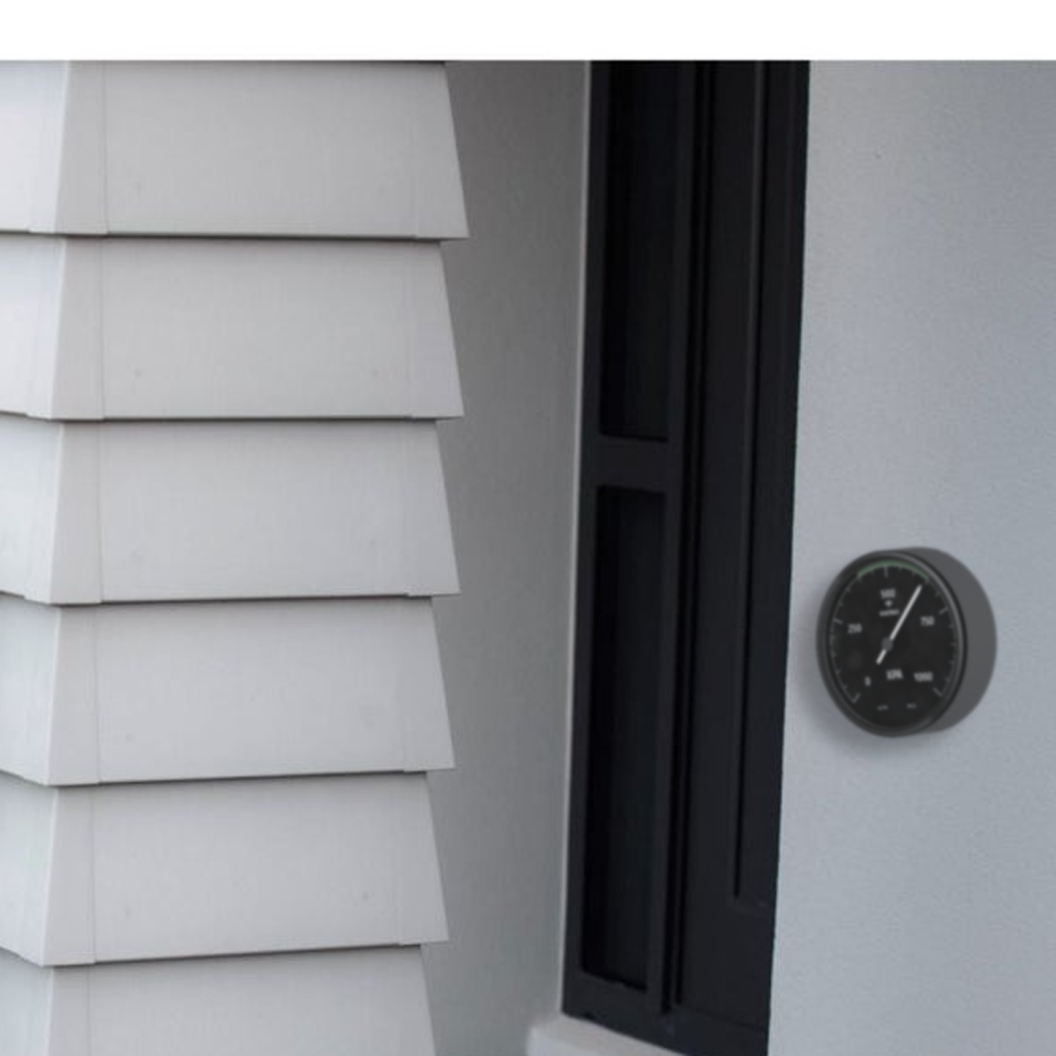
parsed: 650 kPa
